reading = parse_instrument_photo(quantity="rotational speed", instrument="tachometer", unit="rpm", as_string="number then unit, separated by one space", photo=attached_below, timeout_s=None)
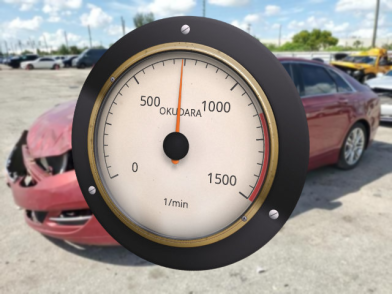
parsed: 750 rpm
